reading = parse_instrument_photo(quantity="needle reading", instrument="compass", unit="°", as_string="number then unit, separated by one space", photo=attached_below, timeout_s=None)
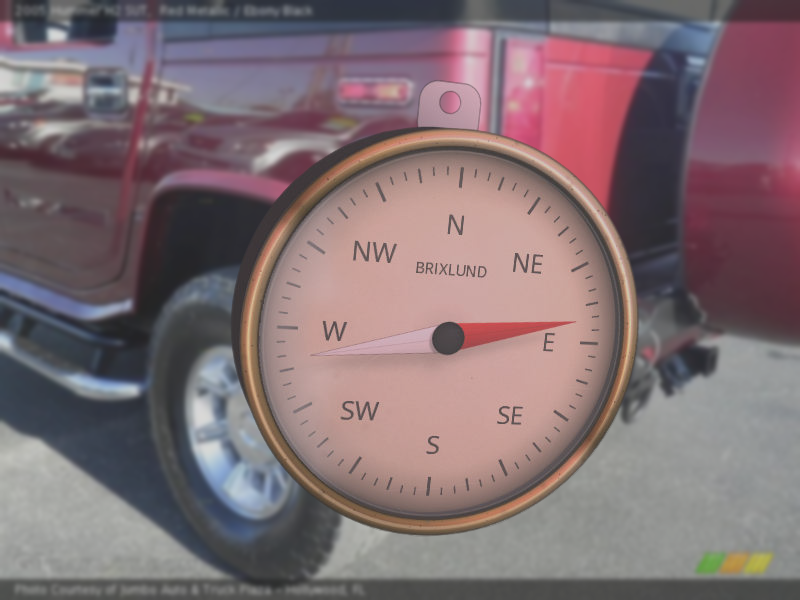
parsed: 80 °
